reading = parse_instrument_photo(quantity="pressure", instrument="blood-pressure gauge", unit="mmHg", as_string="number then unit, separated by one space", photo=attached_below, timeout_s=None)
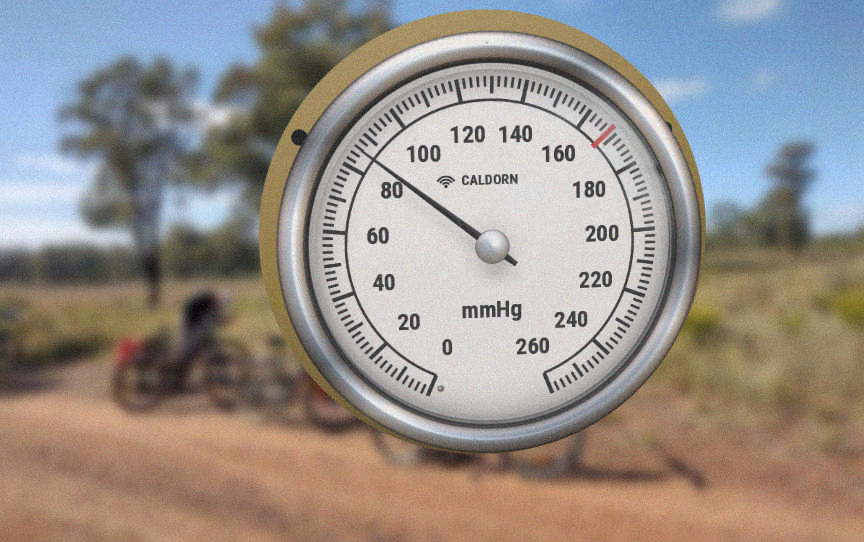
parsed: 86 mmHg
